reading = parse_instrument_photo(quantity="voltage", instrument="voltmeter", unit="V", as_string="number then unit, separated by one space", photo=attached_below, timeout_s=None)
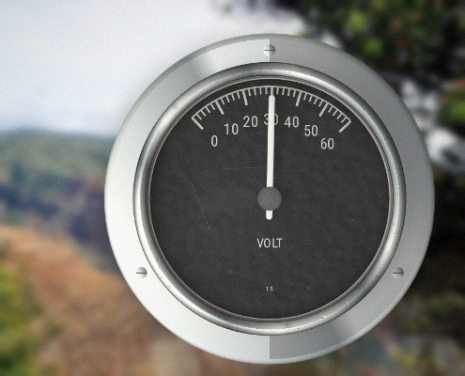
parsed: 30 V
